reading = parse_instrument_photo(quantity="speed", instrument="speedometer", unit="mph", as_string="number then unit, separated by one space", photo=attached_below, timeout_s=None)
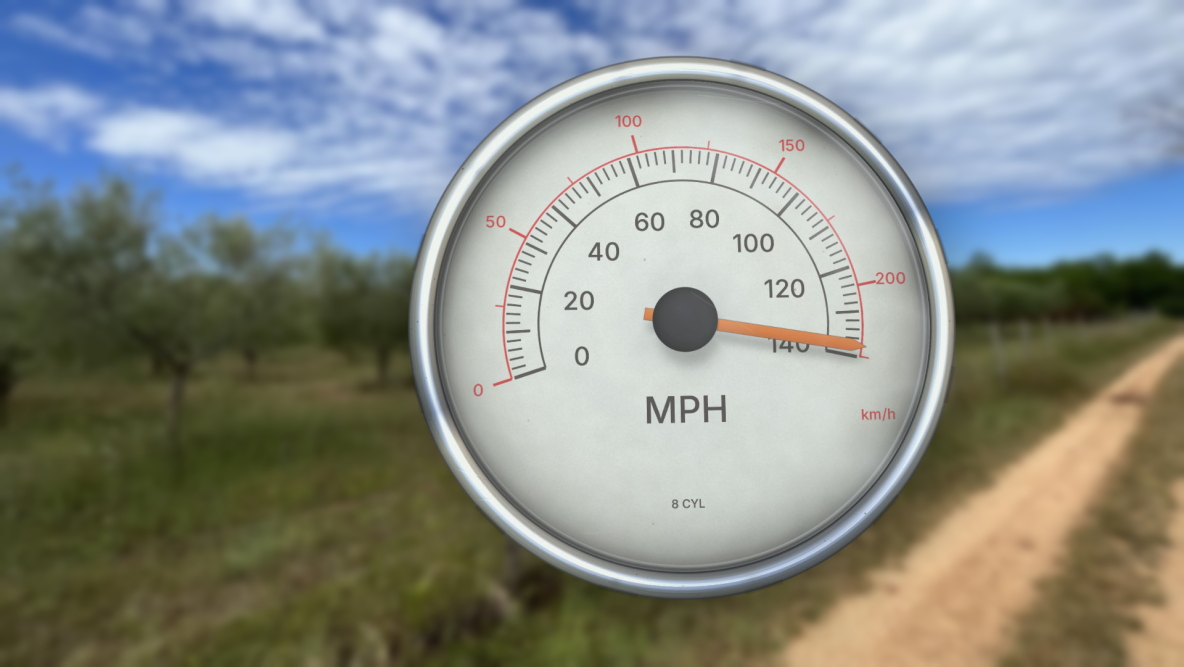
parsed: 138 mph
